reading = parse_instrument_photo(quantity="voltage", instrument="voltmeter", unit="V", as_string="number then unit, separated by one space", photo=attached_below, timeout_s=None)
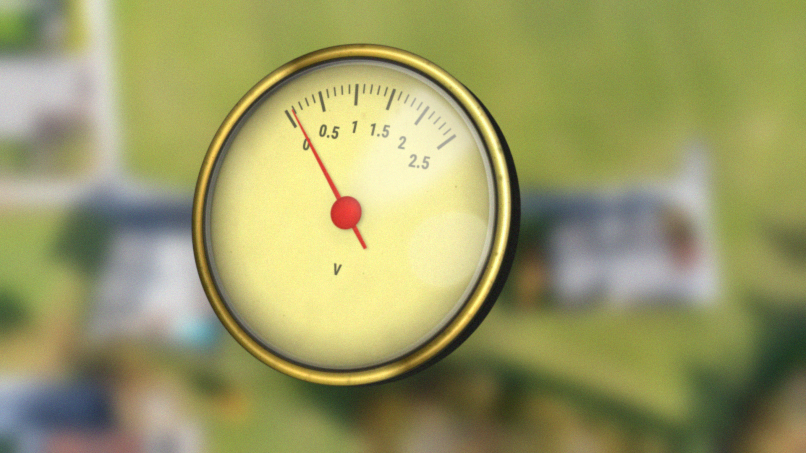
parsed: 0.1 V
